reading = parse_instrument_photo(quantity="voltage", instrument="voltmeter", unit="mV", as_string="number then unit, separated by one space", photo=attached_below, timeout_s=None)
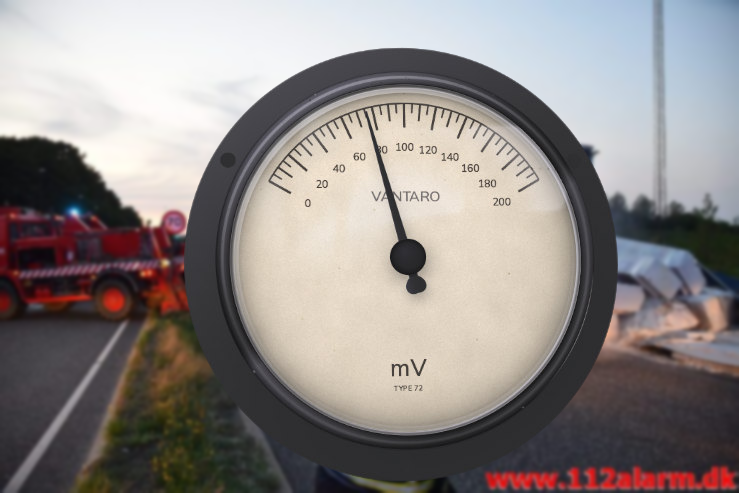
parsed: 75 mV
